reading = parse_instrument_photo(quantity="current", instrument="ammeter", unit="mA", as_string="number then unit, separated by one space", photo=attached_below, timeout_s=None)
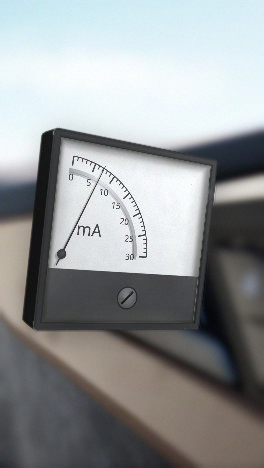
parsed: 7 mA
